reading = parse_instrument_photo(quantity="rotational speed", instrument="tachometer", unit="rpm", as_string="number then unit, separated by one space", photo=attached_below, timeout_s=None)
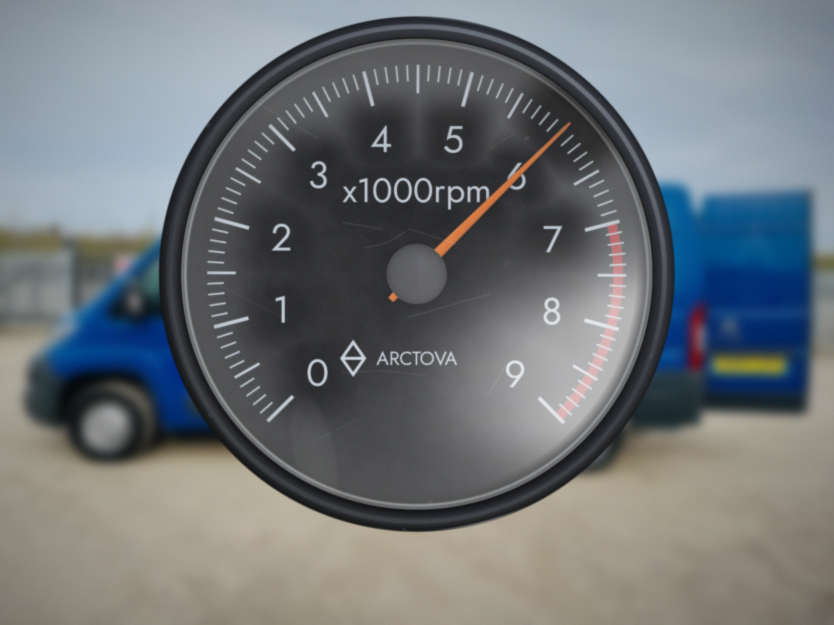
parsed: 6000 rpm
